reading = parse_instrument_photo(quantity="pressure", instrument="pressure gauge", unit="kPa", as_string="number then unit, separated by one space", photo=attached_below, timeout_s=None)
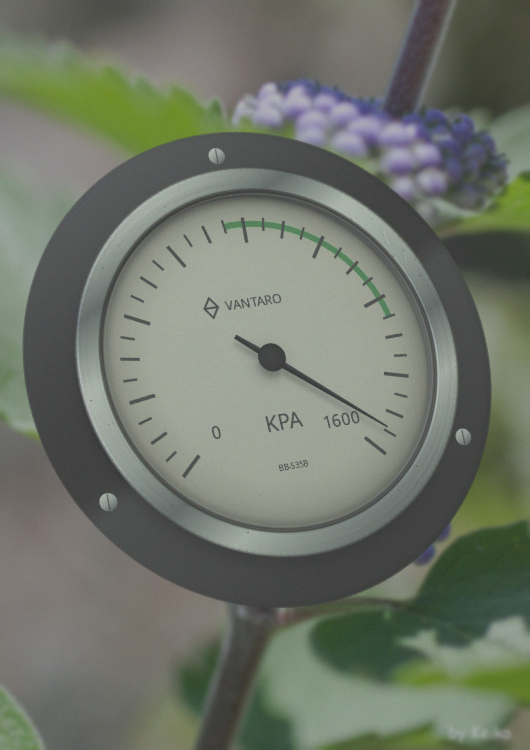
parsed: 1550 kPa
